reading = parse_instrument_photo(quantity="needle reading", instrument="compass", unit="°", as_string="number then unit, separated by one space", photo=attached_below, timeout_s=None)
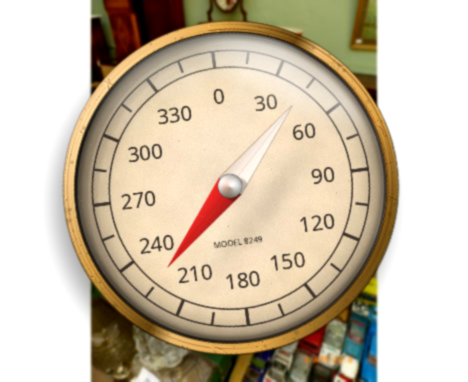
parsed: 225 °
